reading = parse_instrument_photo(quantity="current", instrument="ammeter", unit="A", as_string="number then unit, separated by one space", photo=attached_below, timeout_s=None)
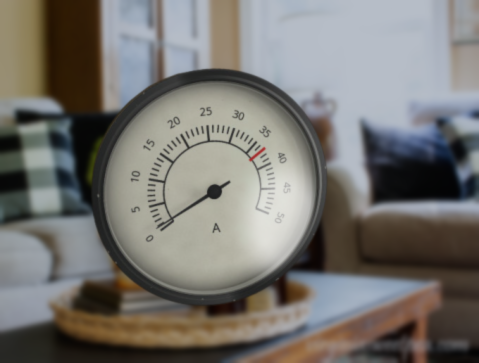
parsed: 1 A
